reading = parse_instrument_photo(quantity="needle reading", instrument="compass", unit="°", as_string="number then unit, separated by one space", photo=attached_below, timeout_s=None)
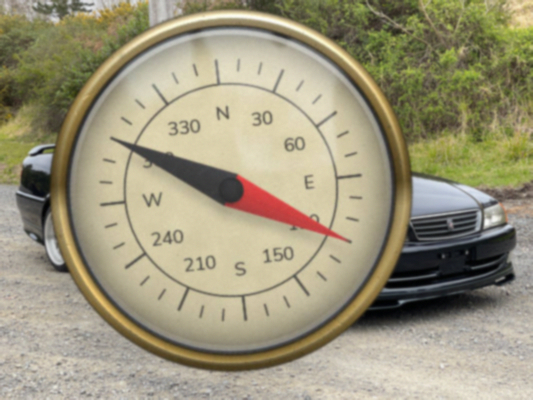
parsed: 120 °
